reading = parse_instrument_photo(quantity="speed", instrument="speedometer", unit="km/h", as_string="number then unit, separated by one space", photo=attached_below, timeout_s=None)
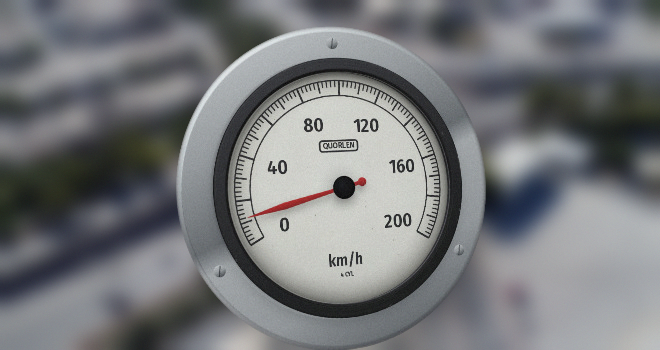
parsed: 12 km/h
